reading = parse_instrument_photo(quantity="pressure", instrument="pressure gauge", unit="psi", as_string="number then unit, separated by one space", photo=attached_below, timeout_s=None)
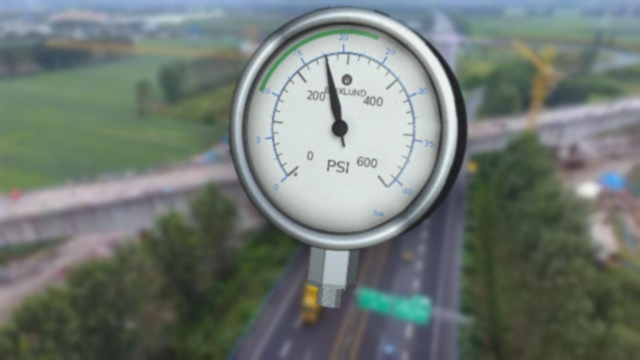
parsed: 260 psi
